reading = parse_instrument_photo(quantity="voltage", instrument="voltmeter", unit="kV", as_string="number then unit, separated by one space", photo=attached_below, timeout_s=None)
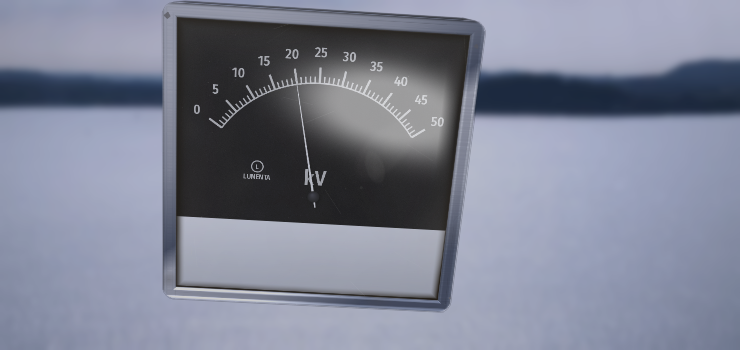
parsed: 20 kV
